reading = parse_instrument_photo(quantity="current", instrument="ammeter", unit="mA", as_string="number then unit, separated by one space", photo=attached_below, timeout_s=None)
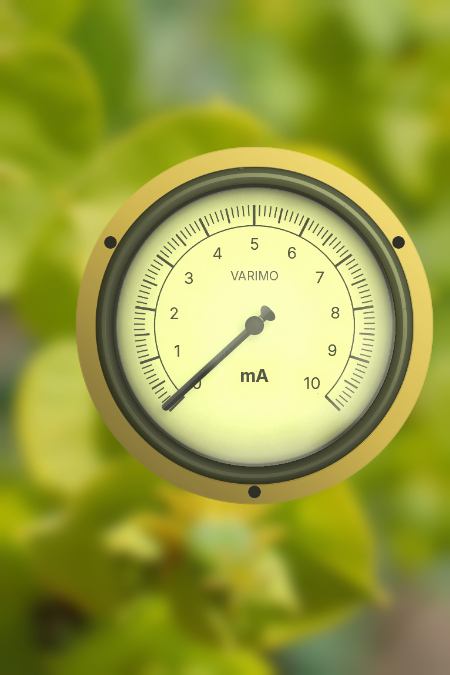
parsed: 0.1 mA
